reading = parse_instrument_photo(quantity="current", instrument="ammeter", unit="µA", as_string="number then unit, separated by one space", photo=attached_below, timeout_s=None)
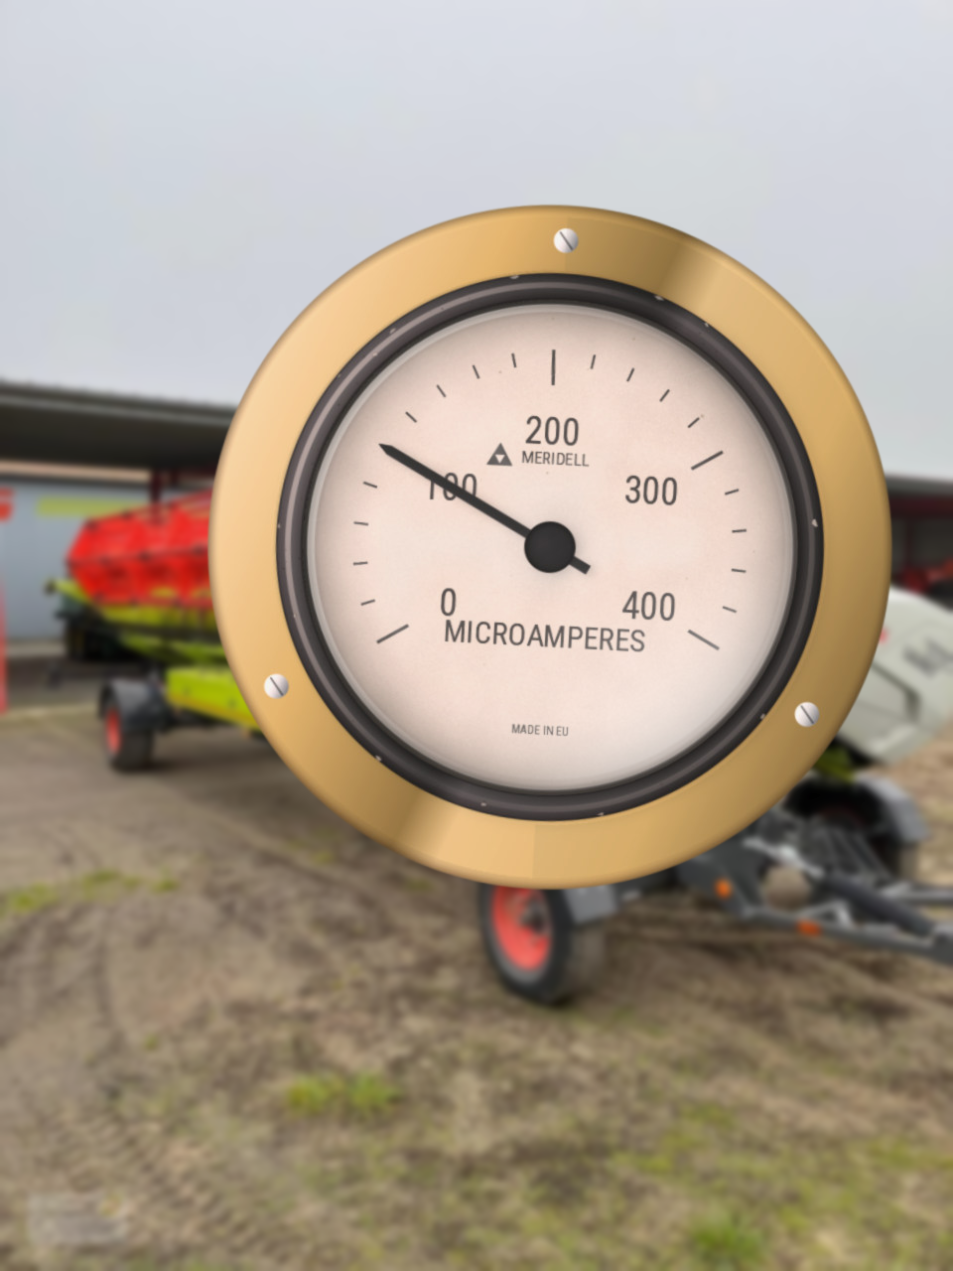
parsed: 100 µA
